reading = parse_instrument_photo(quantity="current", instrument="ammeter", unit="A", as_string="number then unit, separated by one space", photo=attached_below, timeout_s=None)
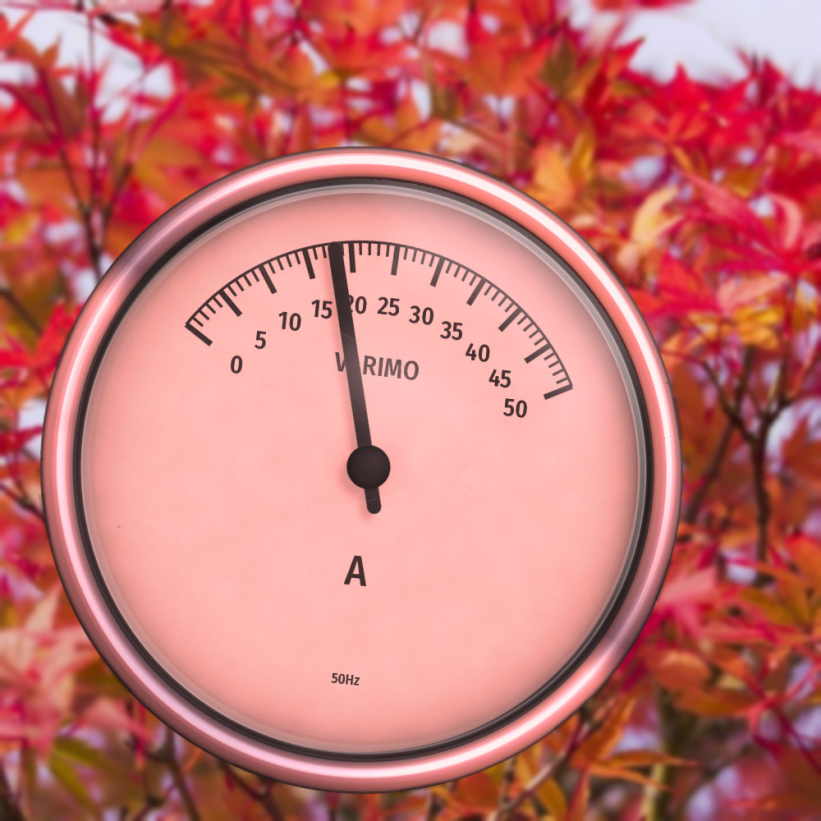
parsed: 18 A
